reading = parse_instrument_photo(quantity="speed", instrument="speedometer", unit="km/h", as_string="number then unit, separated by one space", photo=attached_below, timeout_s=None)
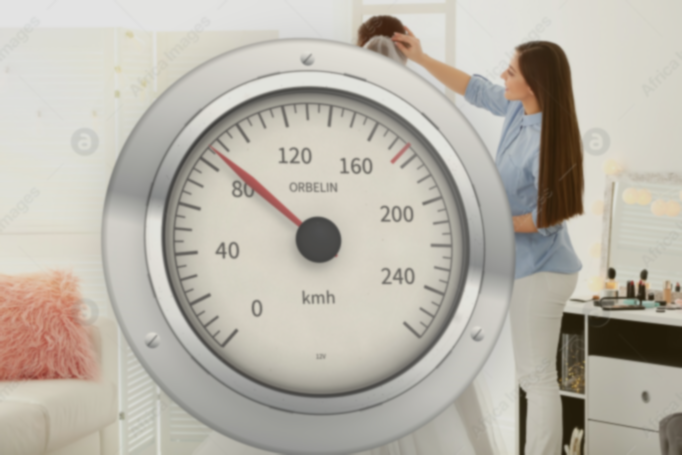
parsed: 85 km/h
